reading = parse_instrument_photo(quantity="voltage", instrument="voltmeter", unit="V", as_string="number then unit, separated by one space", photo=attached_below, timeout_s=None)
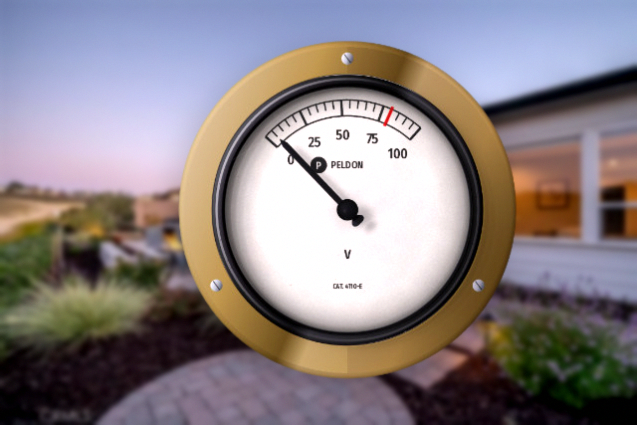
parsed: 5 V
